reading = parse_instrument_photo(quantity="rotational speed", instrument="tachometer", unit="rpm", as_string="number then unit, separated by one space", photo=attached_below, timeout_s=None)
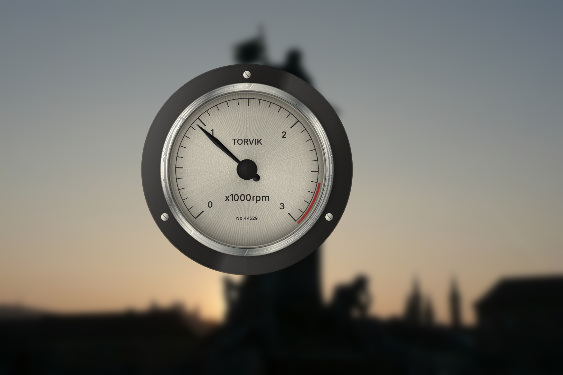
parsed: 950 rpm
